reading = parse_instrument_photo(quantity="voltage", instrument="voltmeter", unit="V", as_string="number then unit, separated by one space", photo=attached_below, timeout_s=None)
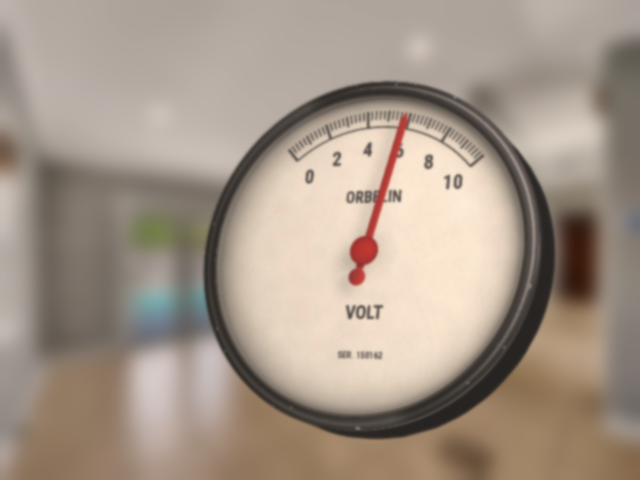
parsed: 6 V
